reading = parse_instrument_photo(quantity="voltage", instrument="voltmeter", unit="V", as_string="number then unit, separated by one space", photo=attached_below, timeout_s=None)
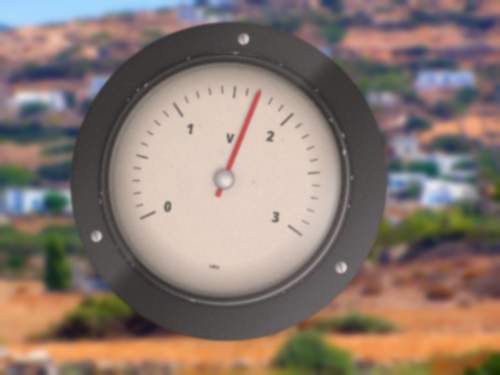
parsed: 1.7 V
